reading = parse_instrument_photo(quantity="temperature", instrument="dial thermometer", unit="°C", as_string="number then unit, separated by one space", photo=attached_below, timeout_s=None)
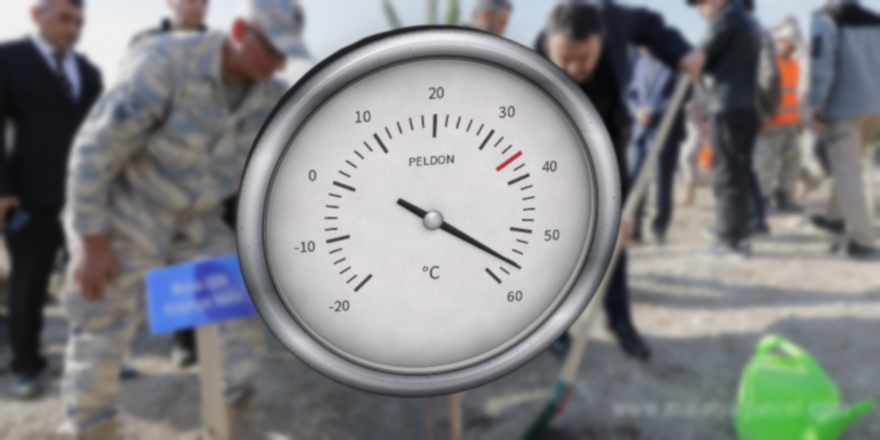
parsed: 56 °C
